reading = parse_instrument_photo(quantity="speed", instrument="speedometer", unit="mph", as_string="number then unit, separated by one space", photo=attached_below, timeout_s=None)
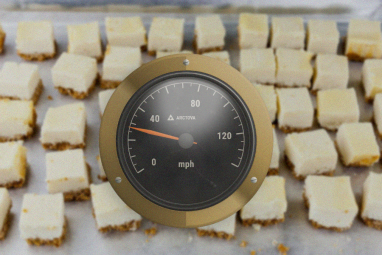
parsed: 27.5 mph
